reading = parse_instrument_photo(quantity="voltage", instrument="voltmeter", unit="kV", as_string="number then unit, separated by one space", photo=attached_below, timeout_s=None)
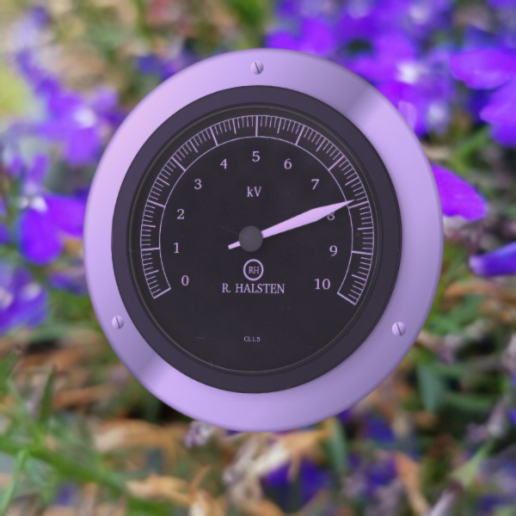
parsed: 7.9 kV
